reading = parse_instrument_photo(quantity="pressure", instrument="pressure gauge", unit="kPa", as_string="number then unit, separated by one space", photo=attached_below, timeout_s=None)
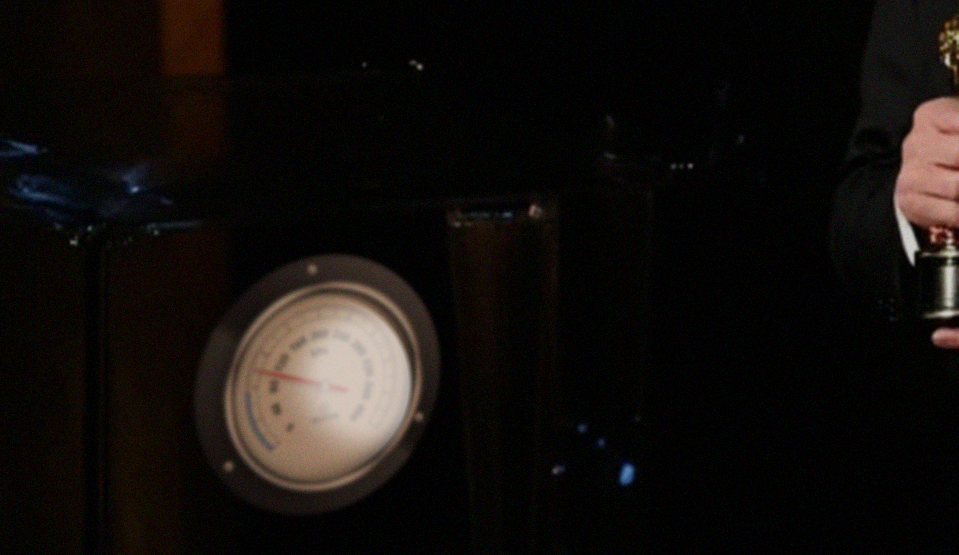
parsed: 100 kPa
